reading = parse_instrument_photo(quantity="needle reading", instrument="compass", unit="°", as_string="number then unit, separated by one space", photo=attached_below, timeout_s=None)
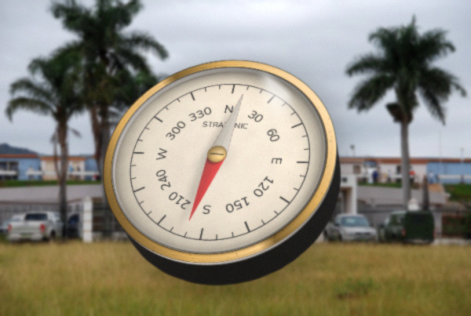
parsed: 190 °
